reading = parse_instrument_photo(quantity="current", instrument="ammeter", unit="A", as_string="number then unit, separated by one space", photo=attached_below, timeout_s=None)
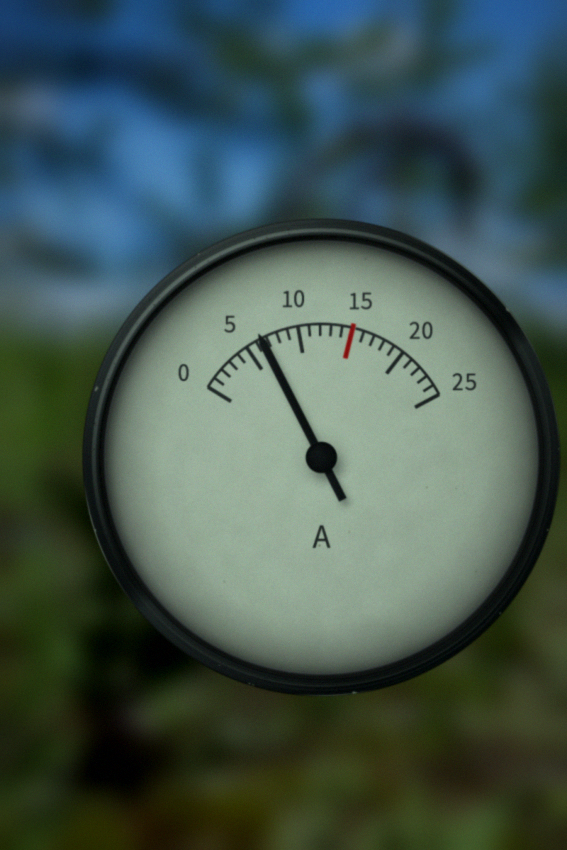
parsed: 6.5 A
